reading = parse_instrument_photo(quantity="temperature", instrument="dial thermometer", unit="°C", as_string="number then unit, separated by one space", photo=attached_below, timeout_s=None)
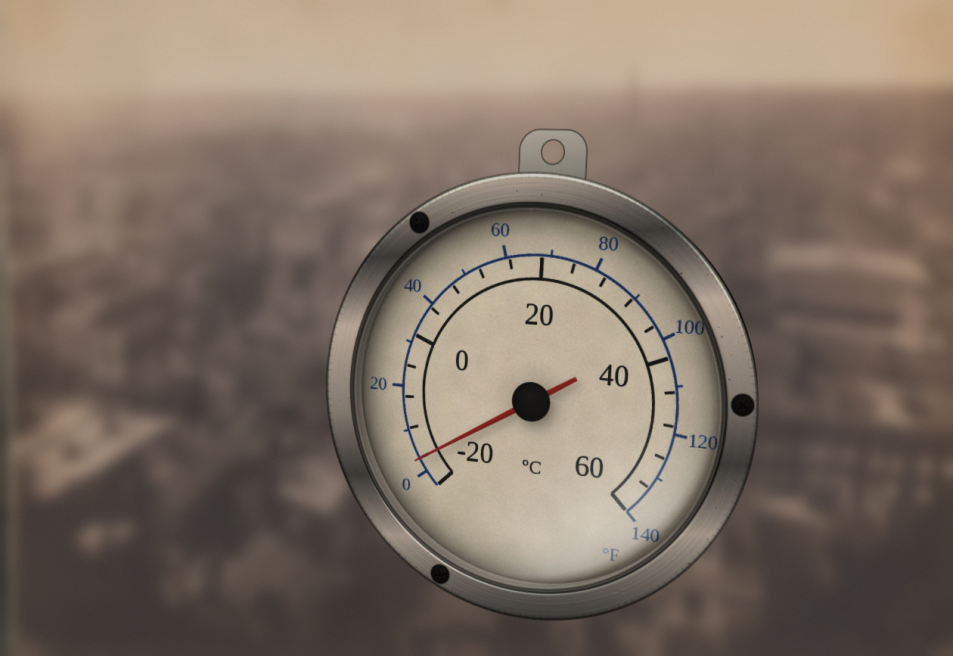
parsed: -16 °C
